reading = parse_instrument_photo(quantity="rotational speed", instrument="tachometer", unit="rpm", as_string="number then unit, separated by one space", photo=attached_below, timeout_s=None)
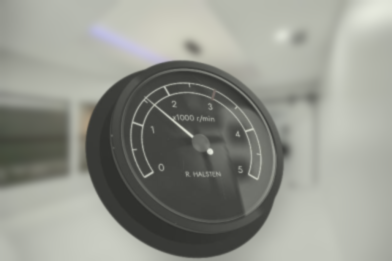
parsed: 1500 rpm
